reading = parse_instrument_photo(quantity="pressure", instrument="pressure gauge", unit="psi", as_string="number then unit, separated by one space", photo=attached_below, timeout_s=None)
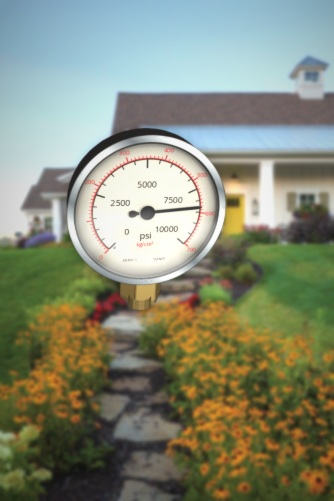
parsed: 8250 psi
